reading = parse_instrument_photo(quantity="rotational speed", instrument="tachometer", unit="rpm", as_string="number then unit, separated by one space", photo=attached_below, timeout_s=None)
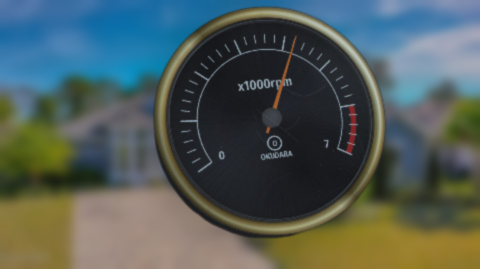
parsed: 4200 rpm
